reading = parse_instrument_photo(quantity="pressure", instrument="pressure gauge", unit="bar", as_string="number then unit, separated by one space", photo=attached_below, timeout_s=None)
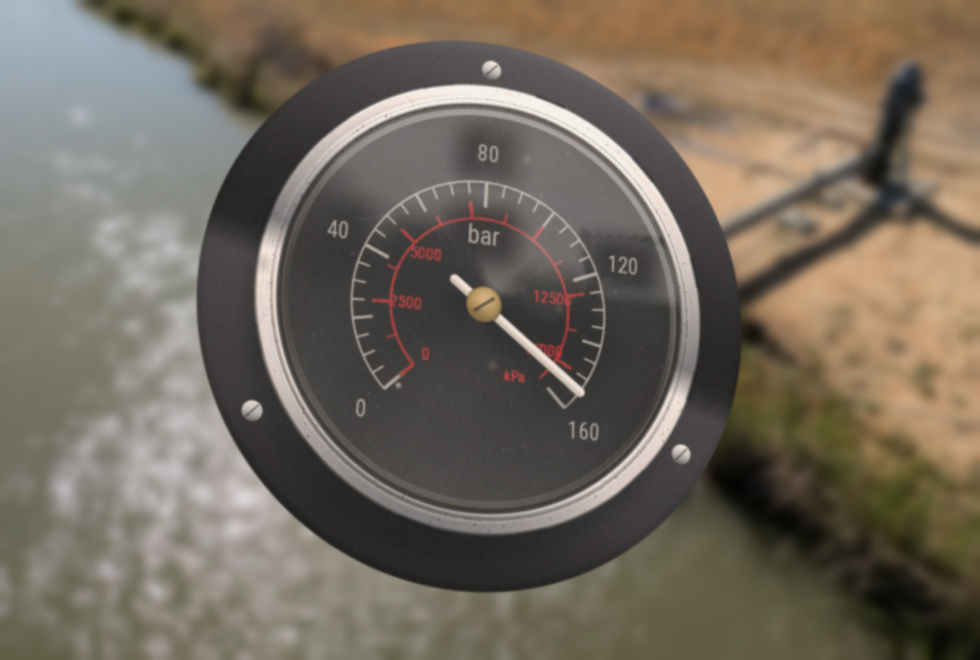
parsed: 155 bar
